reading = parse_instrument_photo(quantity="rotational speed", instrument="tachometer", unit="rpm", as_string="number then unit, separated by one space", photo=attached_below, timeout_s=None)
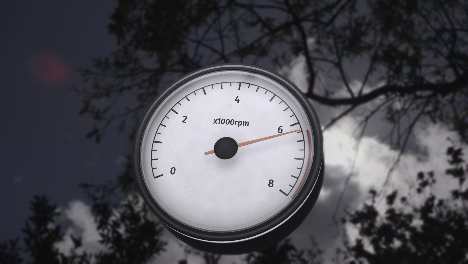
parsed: 6250 rpm
